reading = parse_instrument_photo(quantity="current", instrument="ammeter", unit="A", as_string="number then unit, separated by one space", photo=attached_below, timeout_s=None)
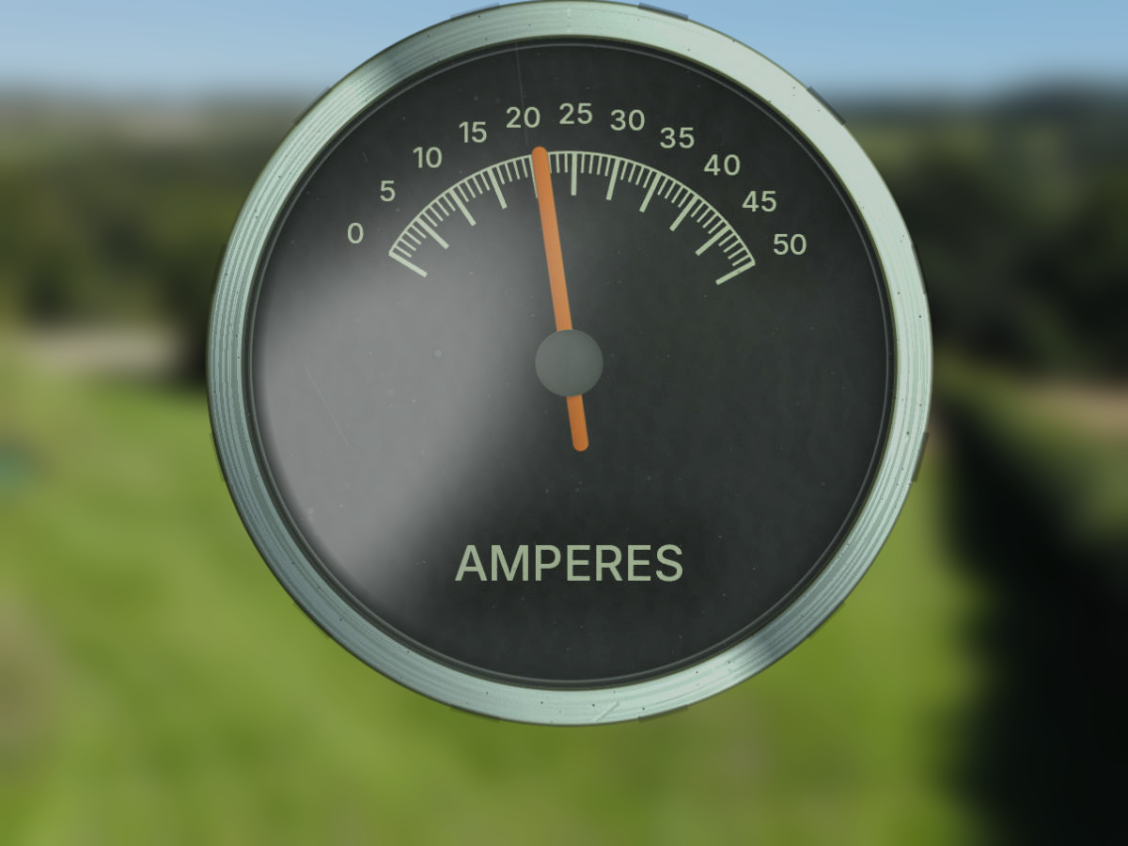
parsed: 21 A
